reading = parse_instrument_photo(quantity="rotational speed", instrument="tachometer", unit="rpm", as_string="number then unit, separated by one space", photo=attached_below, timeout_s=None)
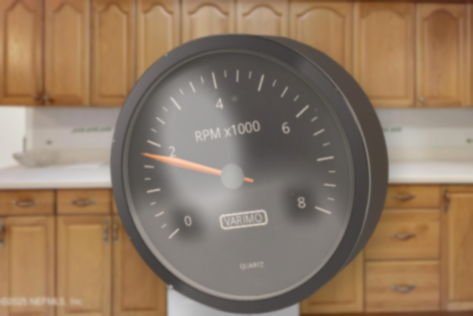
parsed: 1750 rpm
